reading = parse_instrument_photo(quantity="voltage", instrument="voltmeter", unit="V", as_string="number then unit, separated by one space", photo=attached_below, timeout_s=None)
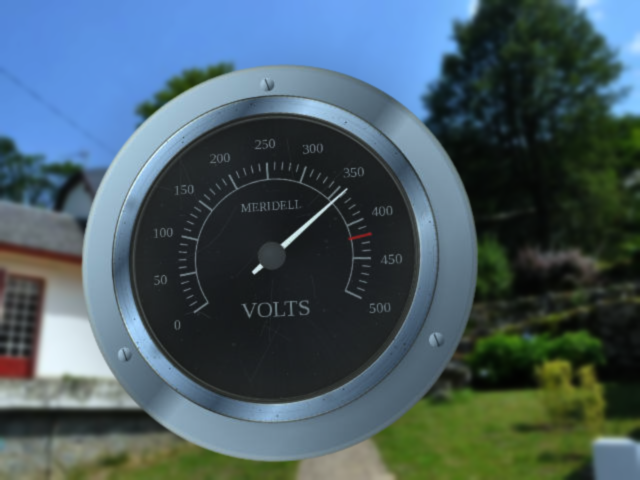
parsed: 360 V
